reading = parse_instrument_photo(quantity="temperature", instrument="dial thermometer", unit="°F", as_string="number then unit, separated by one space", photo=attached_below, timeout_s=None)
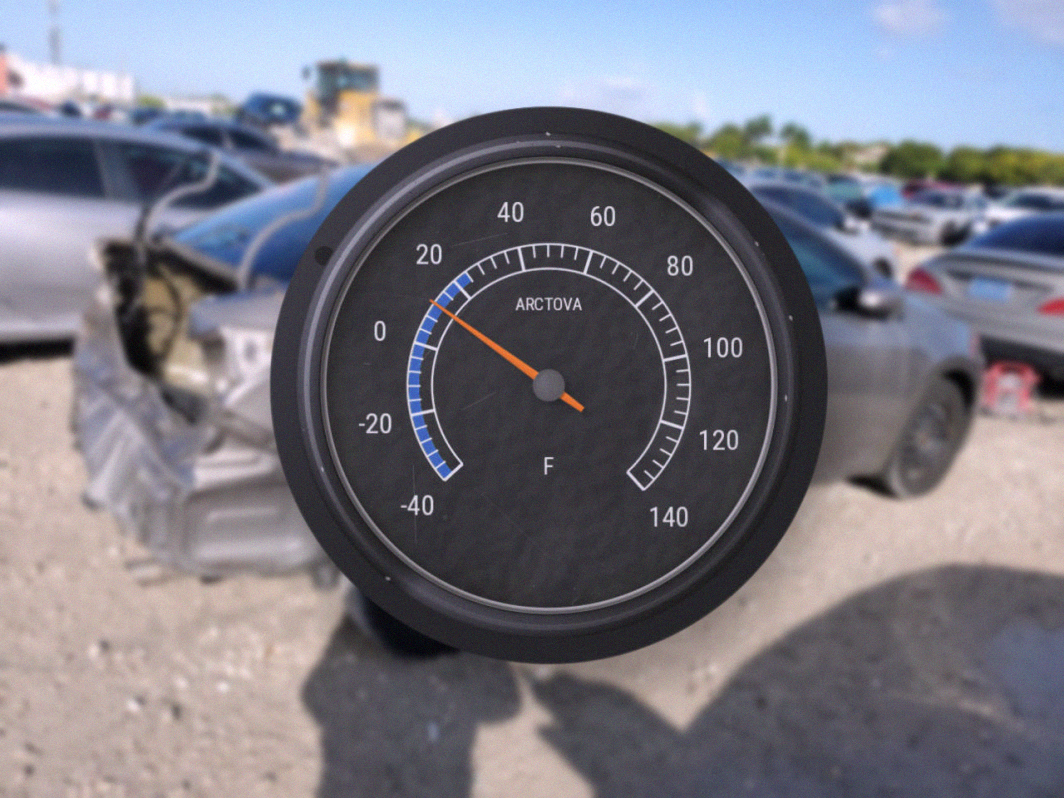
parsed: 12 °F
